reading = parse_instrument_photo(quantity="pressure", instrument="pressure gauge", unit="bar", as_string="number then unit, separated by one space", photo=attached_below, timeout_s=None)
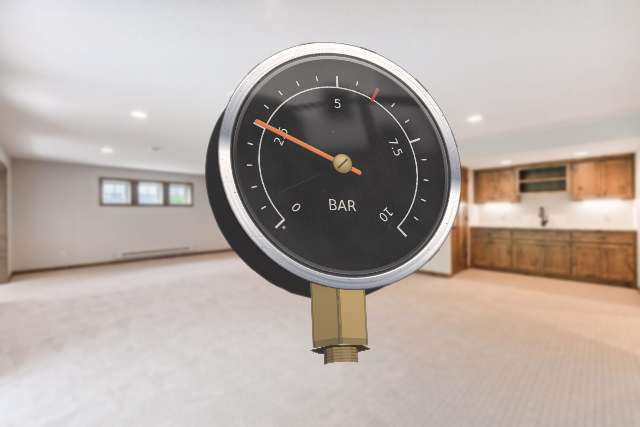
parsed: 2.5 bar
